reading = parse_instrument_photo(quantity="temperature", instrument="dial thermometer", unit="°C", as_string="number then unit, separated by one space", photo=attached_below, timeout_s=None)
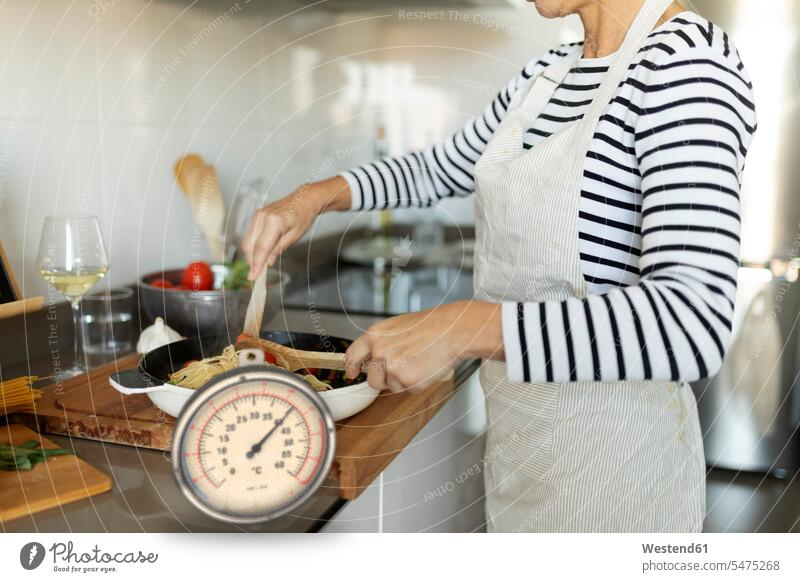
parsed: 40 °C
